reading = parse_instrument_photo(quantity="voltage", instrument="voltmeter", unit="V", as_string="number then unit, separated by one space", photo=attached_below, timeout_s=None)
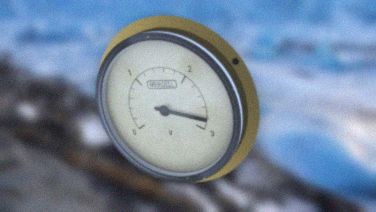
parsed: 2.8 V
